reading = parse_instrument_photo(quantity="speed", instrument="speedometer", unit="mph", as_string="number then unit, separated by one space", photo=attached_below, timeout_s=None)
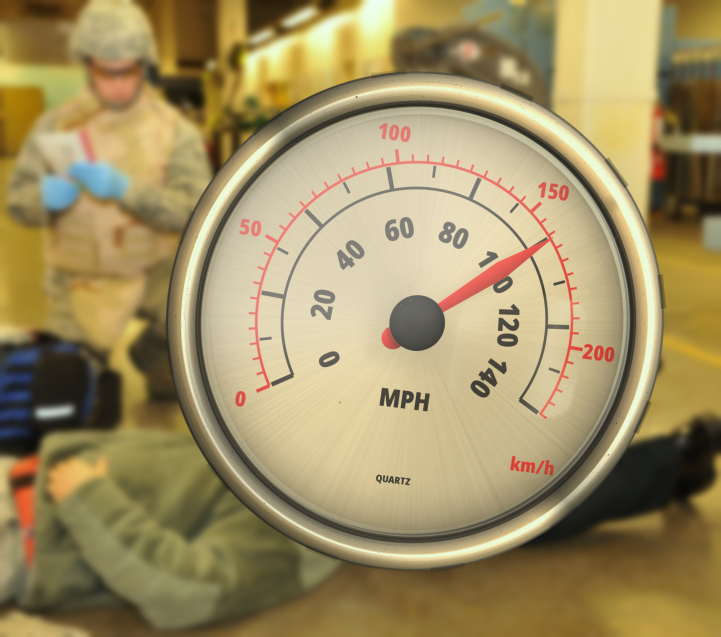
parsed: 100 mph
